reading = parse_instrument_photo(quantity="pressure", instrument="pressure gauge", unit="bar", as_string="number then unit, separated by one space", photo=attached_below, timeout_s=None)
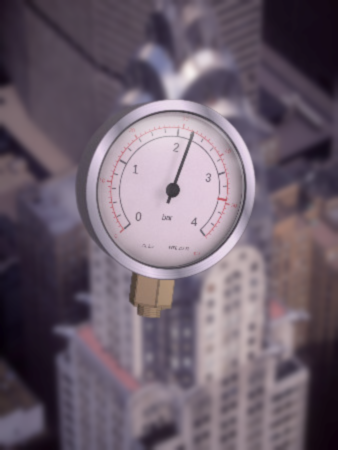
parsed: 2.2 bar
